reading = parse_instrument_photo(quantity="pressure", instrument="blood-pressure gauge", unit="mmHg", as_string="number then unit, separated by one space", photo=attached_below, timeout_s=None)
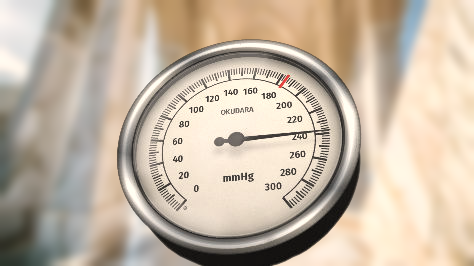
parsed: 240 mmHg
